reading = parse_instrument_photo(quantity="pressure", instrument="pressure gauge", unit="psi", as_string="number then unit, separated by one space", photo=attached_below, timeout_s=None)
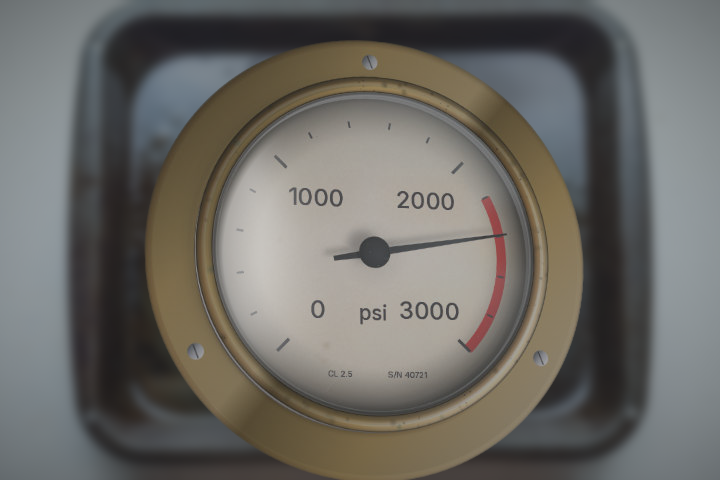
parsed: 2400 psi
